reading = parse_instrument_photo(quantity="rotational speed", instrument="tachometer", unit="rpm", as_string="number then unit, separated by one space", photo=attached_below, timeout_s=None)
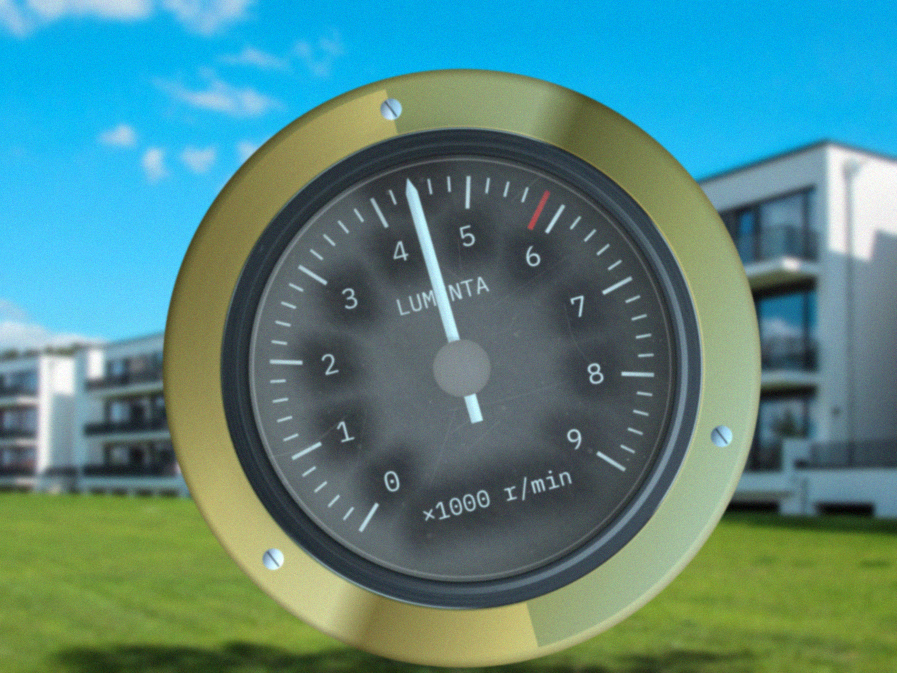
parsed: 4400 rpm
